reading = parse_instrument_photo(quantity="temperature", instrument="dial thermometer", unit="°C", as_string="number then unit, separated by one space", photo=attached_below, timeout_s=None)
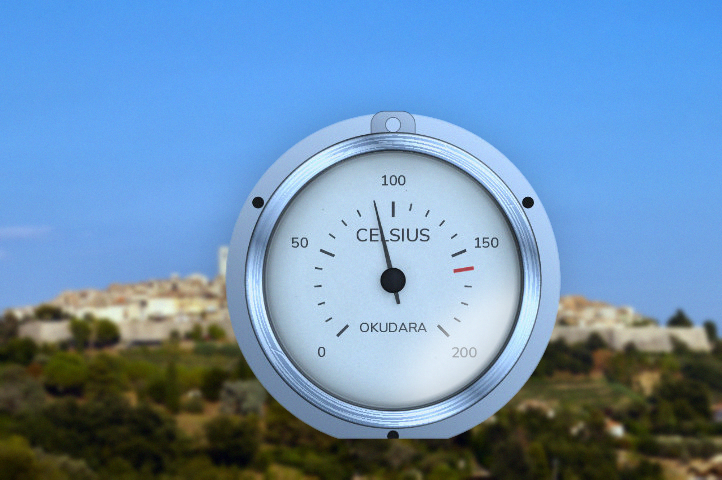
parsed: 90 °C
